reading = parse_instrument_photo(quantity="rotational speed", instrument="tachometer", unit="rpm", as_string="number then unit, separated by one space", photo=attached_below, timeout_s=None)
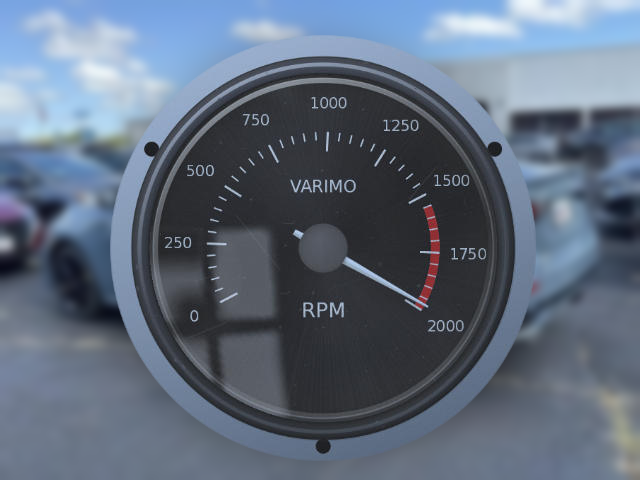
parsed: 1975 rpm
